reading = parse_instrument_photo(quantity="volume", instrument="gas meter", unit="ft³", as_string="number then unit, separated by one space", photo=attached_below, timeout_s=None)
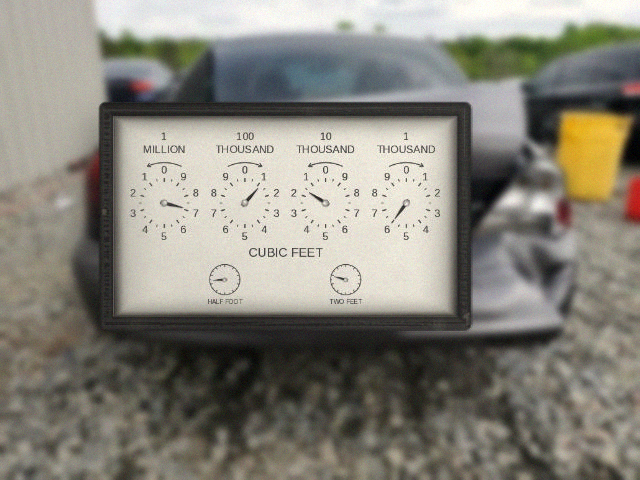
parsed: 711600 ft³
